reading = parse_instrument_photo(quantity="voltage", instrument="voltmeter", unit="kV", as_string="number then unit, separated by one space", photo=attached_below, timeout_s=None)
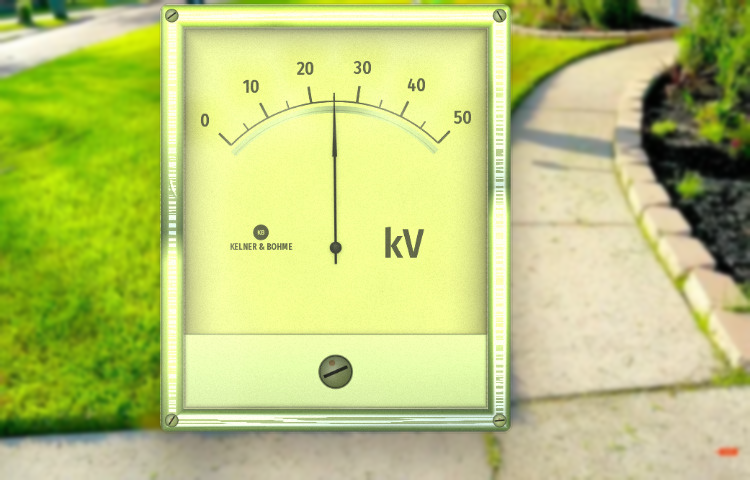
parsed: 25 kV
